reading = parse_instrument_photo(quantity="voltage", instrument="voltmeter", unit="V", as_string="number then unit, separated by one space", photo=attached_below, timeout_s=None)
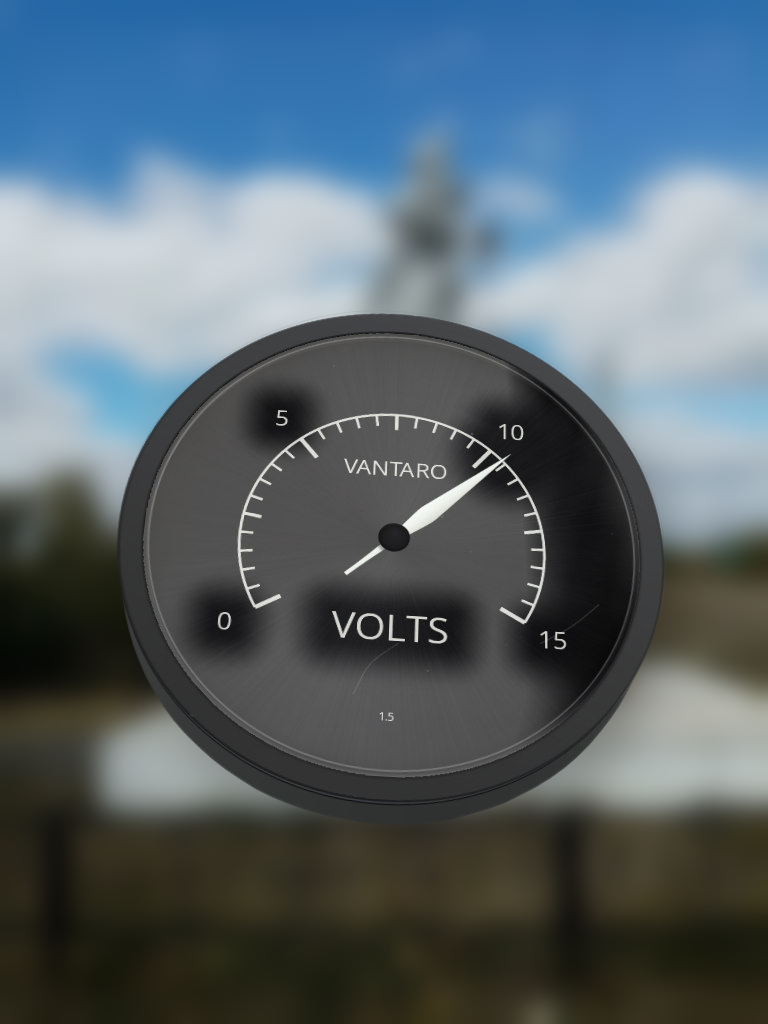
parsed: 10.5 V
